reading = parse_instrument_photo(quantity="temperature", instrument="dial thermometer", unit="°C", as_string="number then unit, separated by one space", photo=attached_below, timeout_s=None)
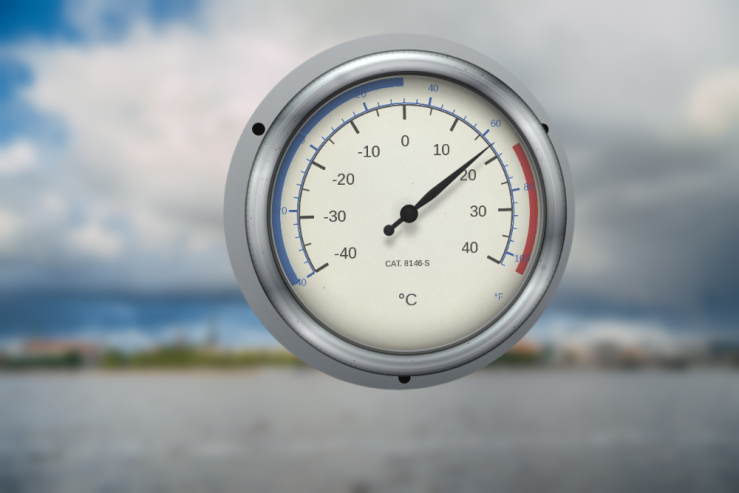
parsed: 17.5 °C
